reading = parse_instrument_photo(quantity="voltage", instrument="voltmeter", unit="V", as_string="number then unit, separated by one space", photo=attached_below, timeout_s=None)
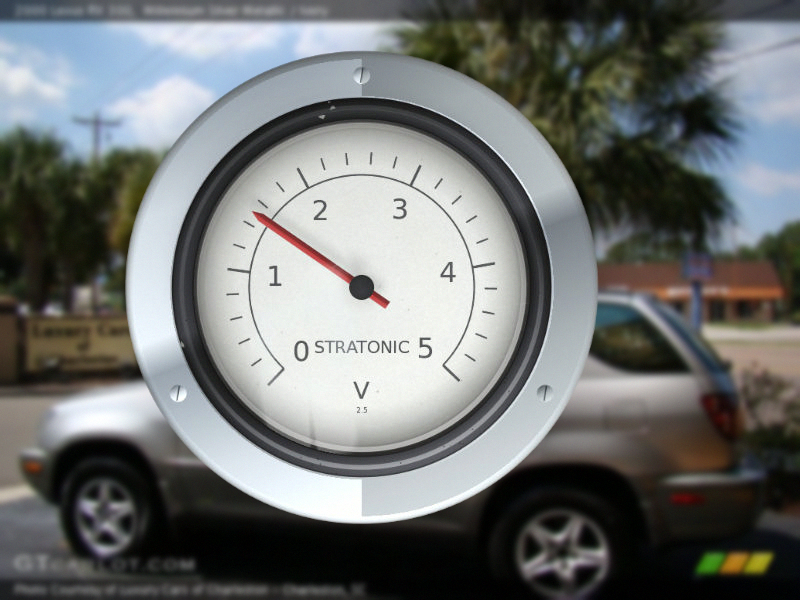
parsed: 1.5 V
